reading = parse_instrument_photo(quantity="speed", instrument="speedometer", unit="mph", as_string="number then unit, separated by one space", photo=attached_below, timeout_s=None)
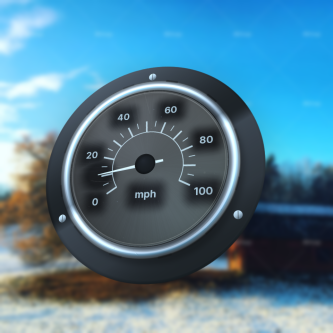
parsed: 10 mph
